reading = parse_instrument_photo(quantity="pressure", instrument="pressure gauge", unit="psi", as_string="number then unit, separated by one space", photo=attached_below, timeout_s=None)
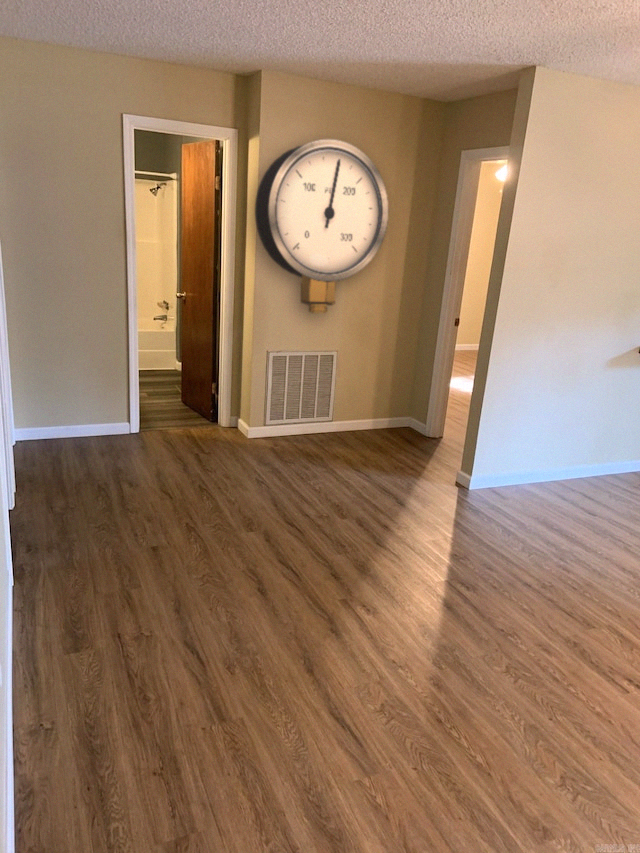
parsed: 160 psi
